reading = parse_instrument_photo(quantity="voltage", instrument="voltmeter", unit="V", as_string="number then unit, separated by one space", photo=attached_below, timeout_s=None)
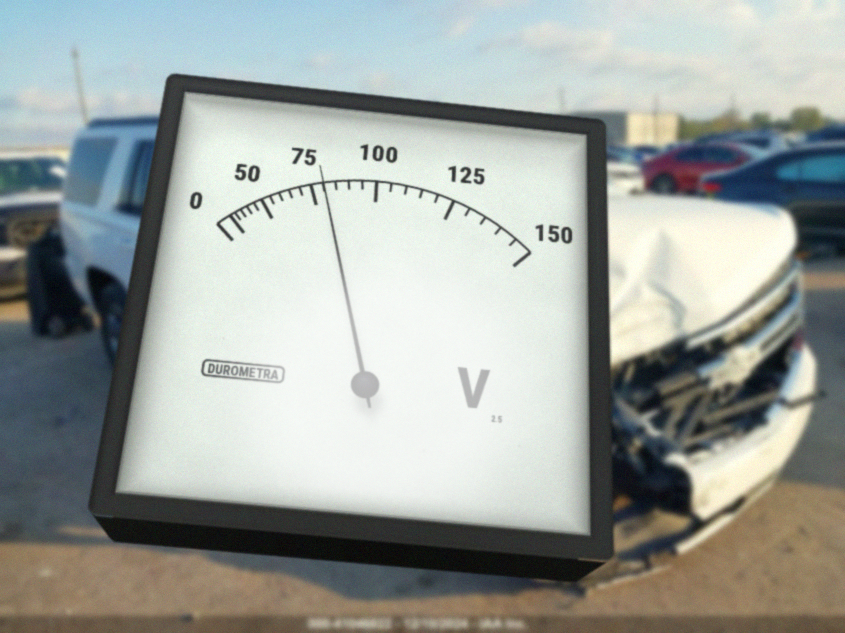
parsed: 80 V
